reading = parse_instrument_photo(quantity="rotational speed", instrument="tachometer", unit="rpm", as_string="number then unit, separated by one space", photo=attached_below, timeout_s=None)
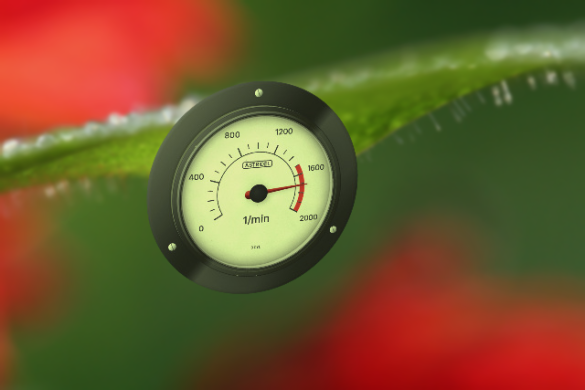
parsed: 1700 rpm
